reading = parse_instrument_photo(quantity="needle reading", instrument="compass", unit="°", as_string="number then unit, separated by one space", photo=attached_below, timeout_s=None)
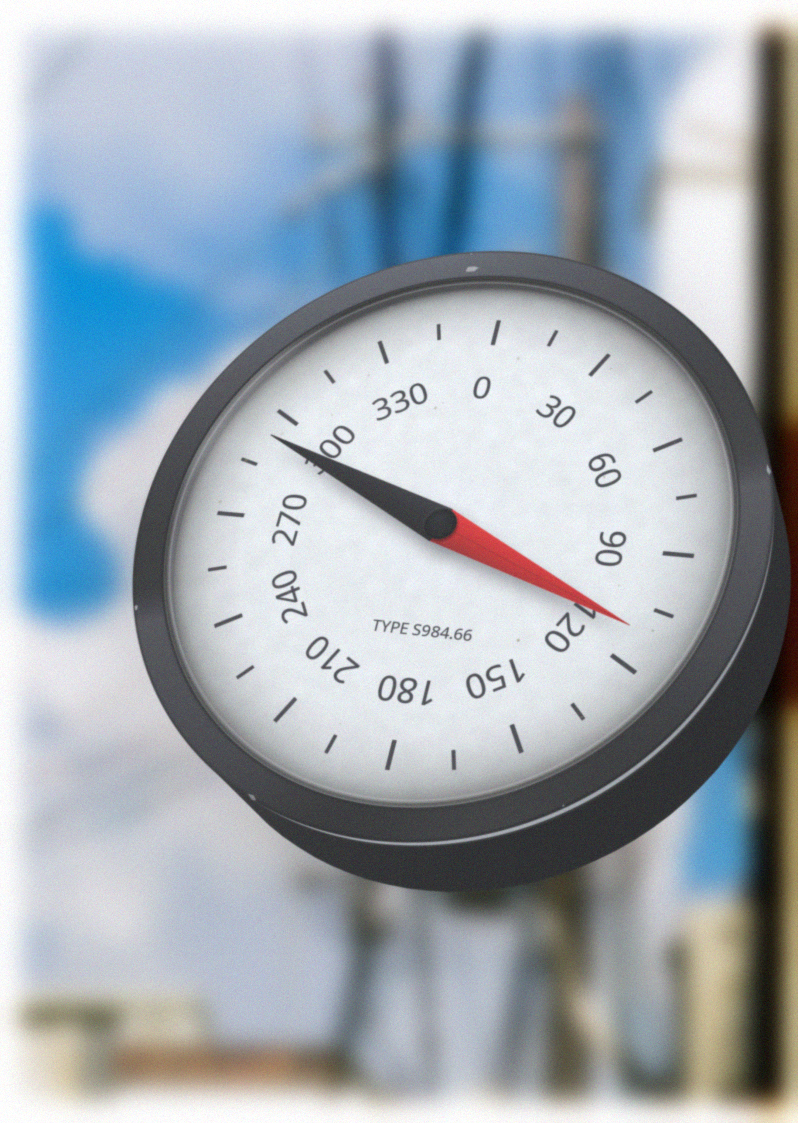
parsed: 112.5 °
